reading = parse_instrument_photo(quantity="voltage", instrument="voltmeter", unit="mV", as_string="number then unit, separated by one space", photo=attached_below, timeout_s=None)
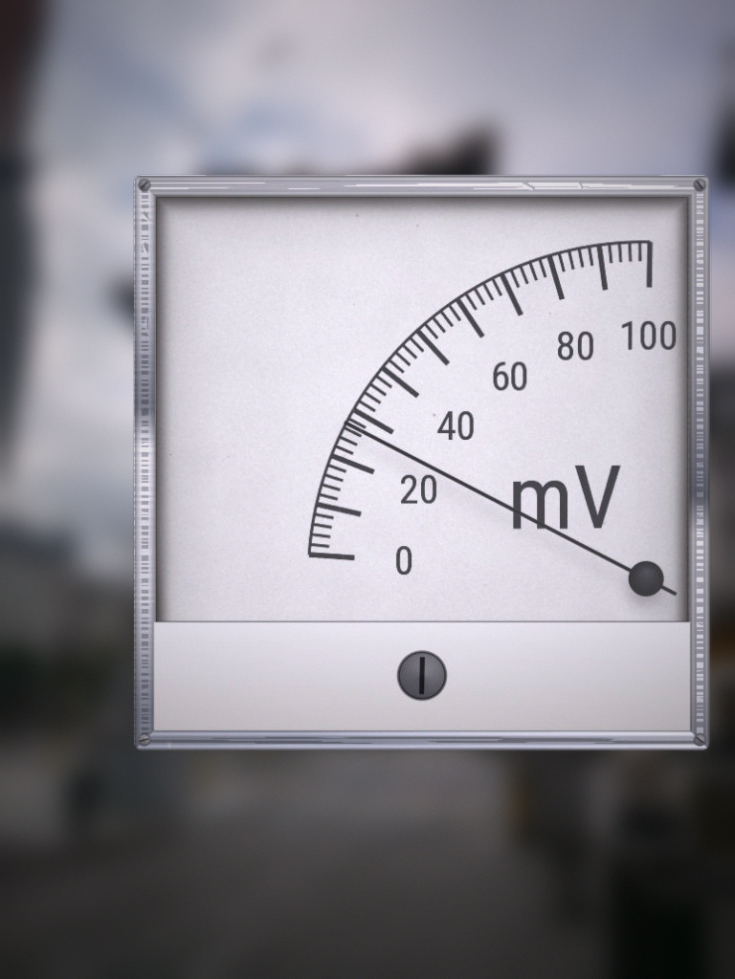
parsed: 27 mV
